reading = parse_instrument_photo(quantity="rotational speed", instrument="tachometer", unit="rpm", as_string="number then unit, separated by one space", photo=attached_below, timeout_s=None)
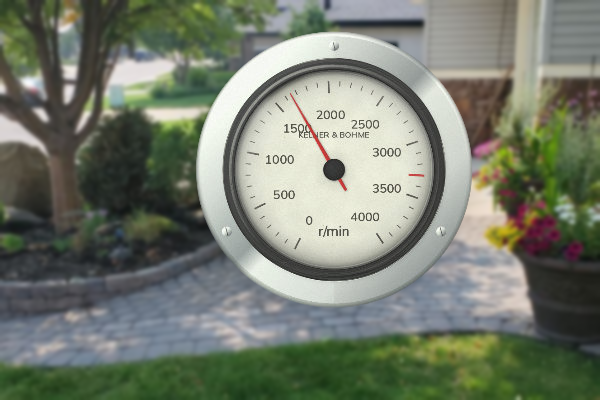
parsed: 1650 rpm
